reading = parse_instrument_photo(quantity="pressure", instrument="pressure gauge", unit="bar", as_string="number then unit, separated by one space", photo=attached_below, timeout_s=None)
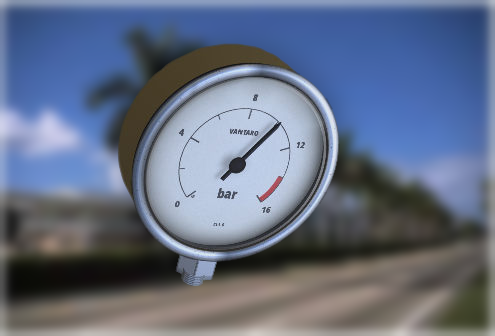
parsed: 10 bar
